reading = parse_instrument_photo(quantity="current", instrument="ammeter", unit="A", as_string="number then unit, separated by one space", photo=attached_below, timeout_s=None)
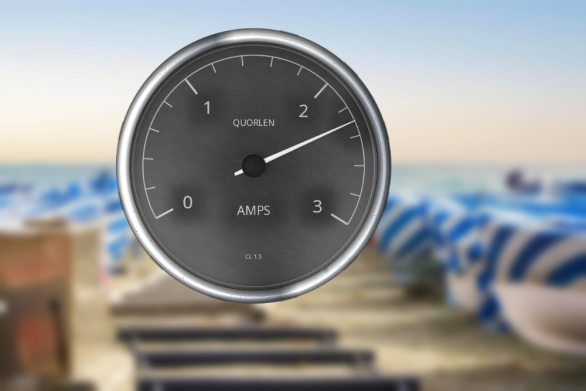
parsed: 2.3 A
